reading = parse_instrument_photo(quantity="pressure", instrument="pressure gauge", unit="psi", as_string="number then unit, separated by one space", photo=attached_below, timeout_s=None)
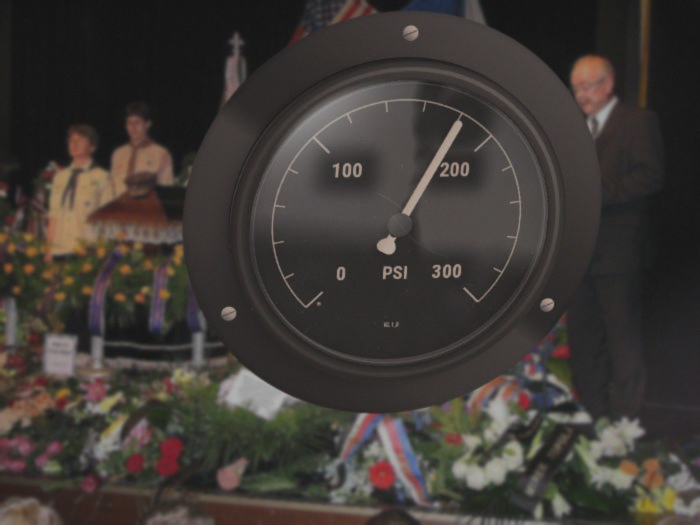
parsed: 180 psi
